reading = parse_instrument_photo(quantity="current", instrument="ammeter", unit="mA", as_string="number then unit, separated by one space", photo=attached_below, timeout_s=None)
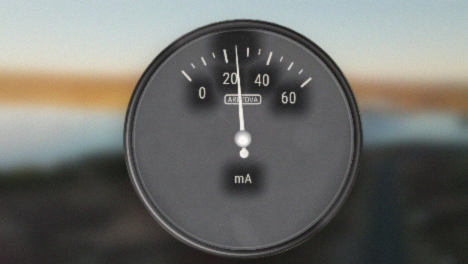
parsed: 25 mA
